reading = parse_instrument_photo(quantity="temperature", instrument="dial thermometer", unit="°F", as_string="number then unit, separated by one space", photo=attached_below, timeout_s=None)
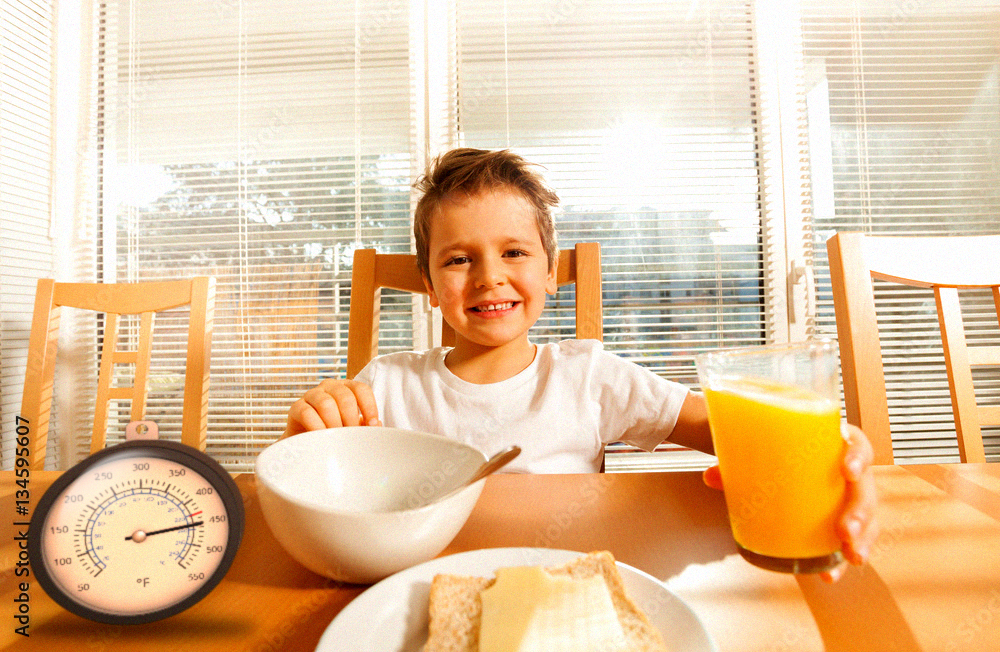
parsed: 450 °F
